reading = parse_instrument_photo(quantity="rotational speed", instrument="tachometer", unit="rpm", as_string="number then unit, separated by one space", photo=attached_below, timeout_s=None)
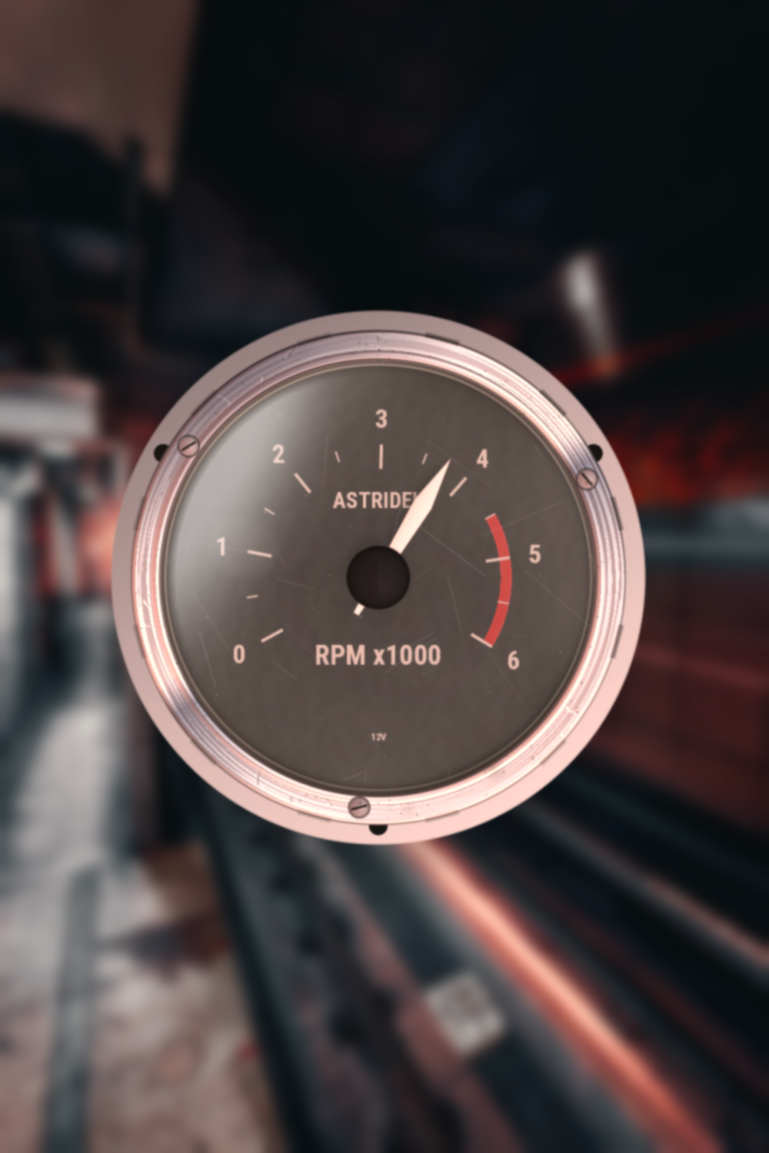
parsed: 3750 rpm
